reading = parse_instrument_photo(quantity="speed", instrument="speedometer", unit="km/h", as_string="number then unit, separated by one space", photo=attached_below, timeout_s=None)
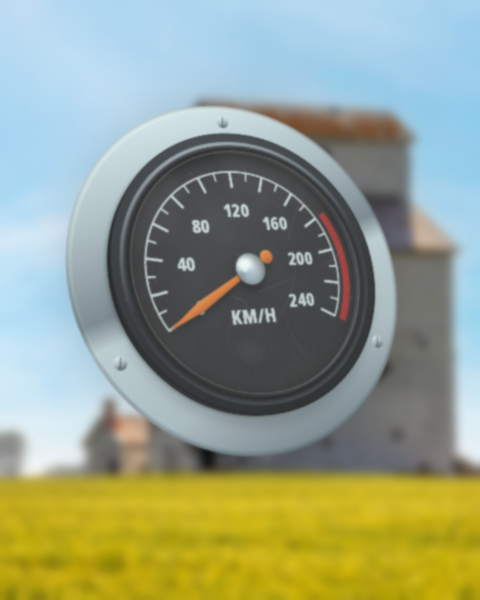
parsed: 0 km/h
